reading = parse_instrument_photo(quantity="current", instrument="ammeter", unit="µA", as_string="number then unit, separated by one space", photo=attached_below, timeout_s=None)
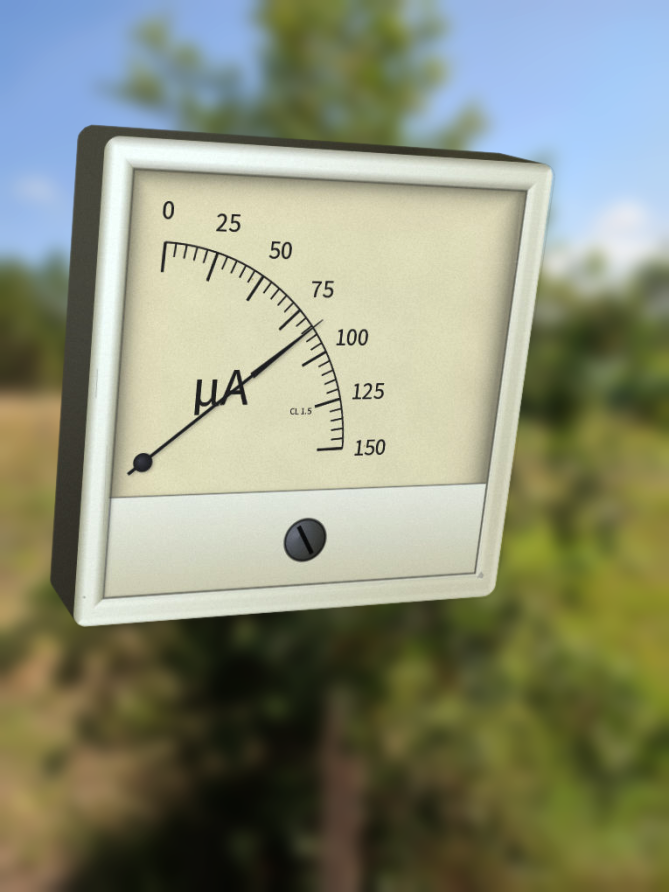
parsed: 85 µA
